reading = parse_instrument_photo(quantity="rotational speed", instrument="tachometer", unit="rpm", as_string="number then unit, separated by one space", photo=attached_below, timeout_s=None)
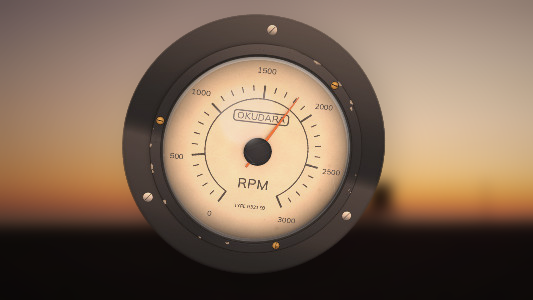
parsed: 1800 rpm
